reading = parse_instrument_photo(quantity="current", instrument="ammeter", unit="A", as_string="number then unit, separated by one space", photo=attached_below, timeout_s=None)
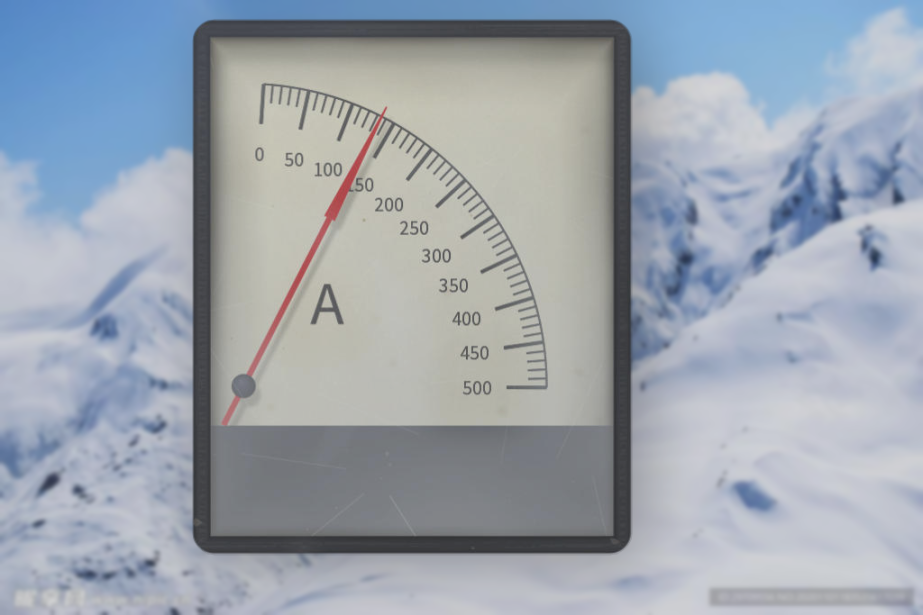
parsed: 135 A
